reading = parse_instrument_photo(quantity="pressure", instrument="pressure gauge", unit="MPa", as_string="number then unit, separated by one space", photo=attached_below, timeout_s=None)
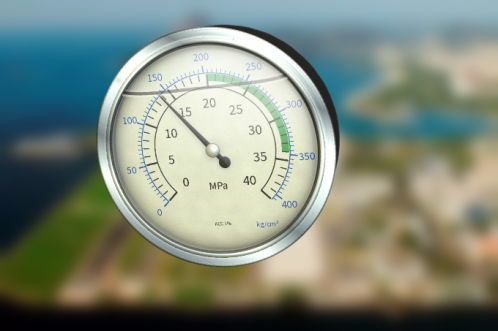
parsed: 14 MPa
